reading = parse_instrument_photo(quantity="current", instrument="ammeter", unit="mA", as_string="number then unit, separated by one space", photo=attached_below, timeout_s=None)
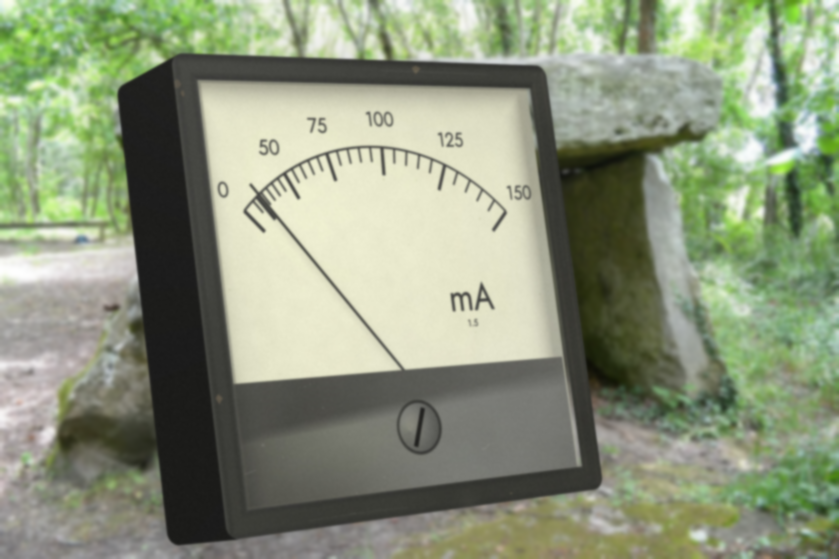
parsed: 25 mA
